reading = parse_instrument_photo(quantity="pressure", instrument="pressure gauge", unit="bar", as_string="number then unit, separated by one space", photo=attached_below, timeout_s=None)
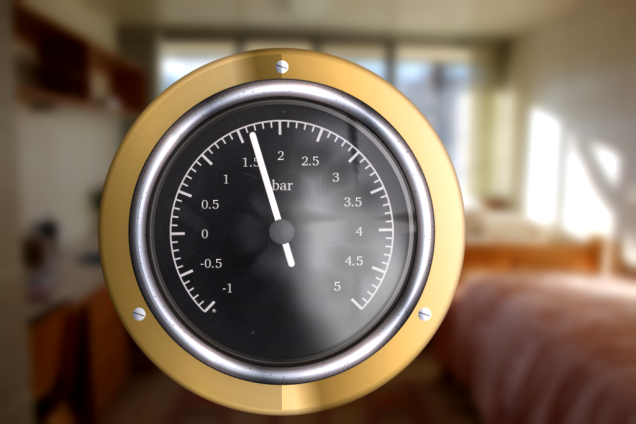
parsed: 1.65 bar
